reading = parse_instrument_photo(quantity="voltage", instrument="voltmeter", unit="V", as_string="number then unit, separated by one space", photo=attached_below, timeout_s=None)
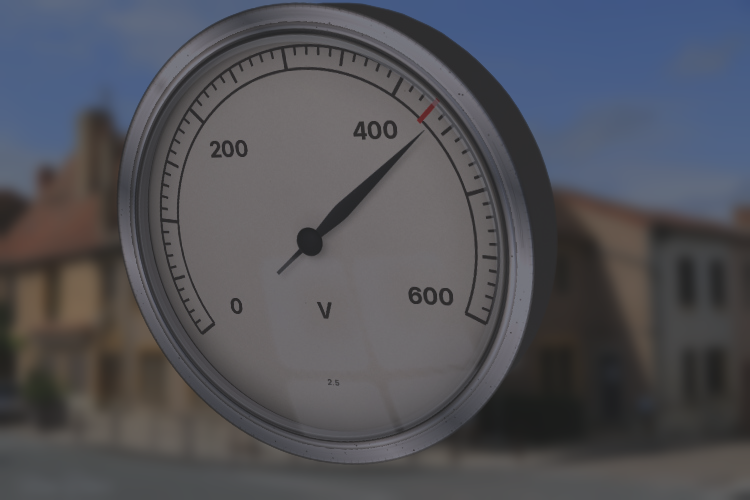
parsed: 440 V
